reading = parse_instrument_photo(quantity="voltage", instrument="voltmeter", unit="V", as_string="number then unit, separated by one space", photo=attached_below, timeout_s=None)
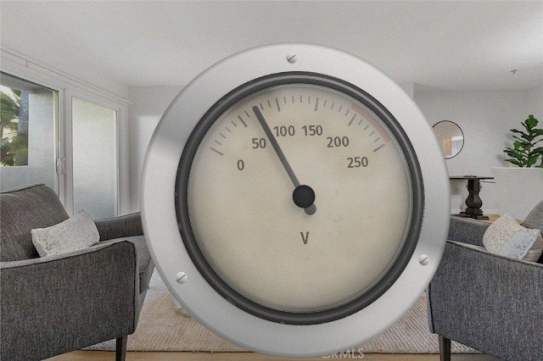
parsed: 70 V
